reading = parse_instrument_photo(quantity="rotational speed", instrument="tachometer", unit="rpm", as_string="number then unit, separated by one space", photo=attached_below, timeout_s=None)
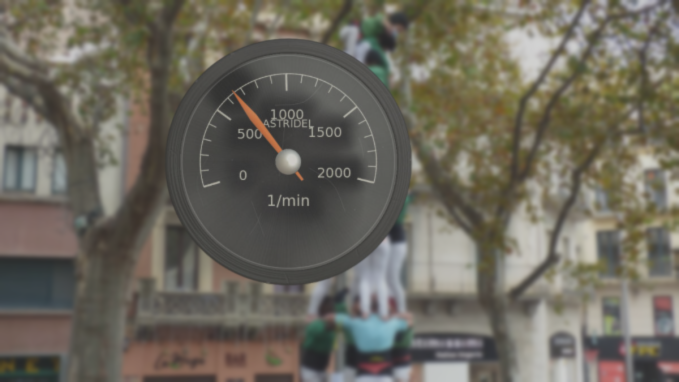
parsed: 650 rpm
